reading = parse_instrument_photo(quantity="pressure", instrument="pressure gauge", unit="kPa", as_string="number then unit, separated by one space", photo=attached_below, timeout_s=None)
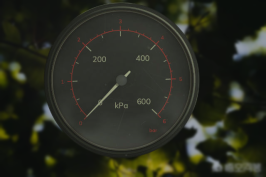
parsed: 0 kPa
